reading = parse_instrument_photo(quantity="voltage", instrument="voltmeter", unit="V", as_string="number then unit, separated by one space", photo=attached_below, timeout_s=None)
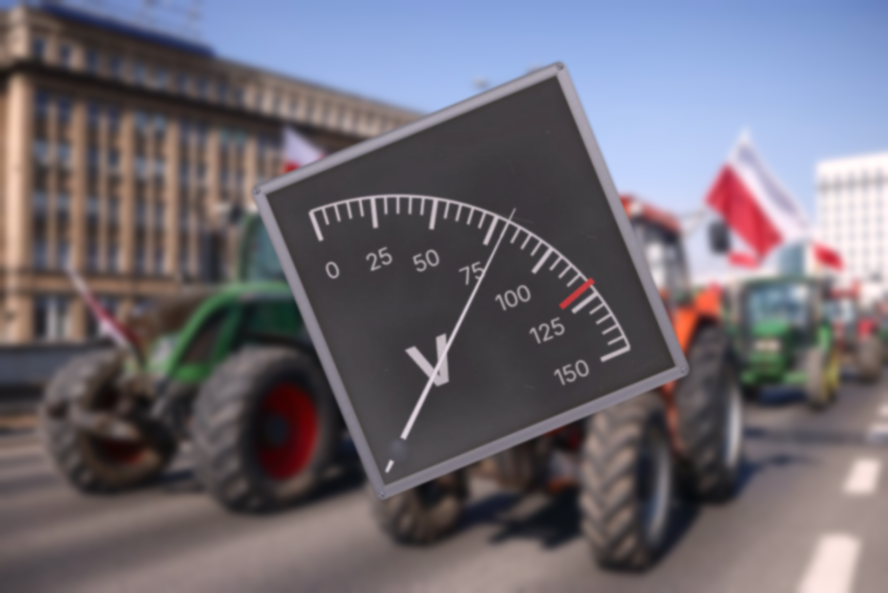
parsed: 80 V
